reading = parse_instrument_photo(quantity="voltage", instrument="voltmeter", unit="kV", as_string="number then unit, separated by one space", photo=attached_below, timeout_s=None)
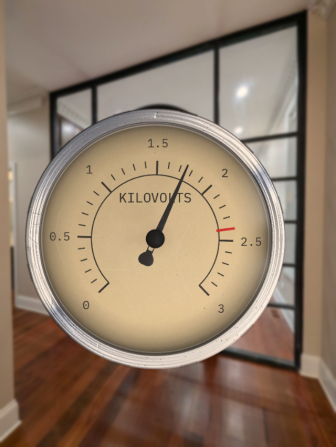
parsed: 1.75 kV
